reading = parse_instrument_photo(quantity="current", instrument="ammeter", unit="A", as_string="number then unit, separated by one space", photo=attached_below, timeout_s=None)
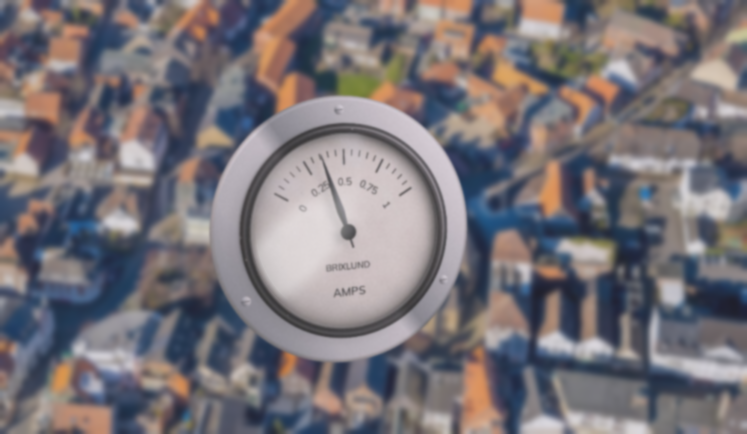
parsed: 0.35 A
